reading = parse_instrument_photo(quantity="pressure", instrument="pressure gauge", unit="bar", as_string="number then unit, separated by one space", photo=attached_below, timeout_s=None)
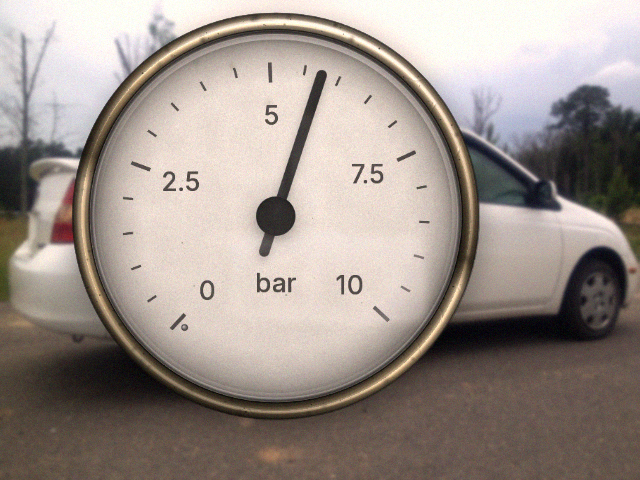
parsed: 5.75 bar
